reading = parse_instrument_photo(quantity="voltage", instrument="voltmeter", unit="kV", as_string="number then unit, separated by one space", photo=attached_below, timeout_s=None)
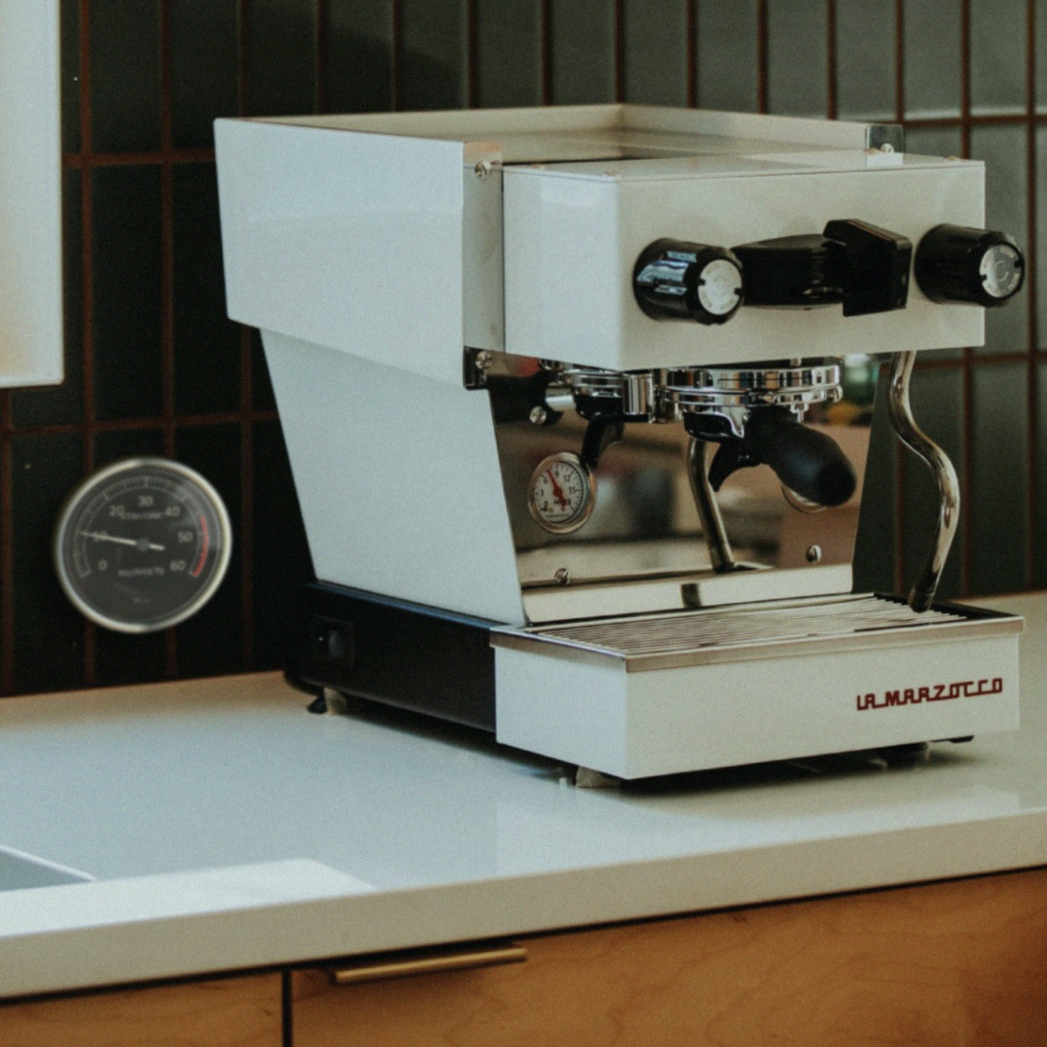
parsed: 10 kV
